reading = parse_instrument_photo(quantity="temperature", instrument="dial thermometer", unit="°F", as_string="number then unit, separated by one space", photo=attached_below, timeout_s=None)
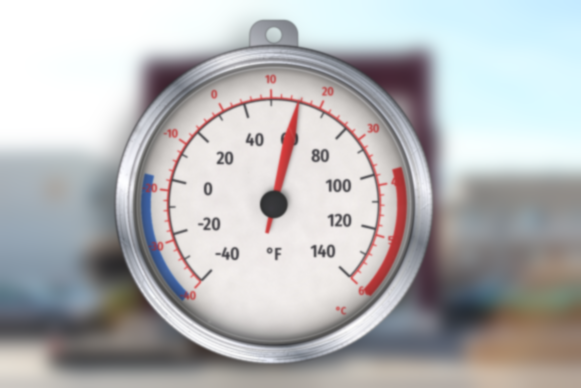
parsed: 60 °F
